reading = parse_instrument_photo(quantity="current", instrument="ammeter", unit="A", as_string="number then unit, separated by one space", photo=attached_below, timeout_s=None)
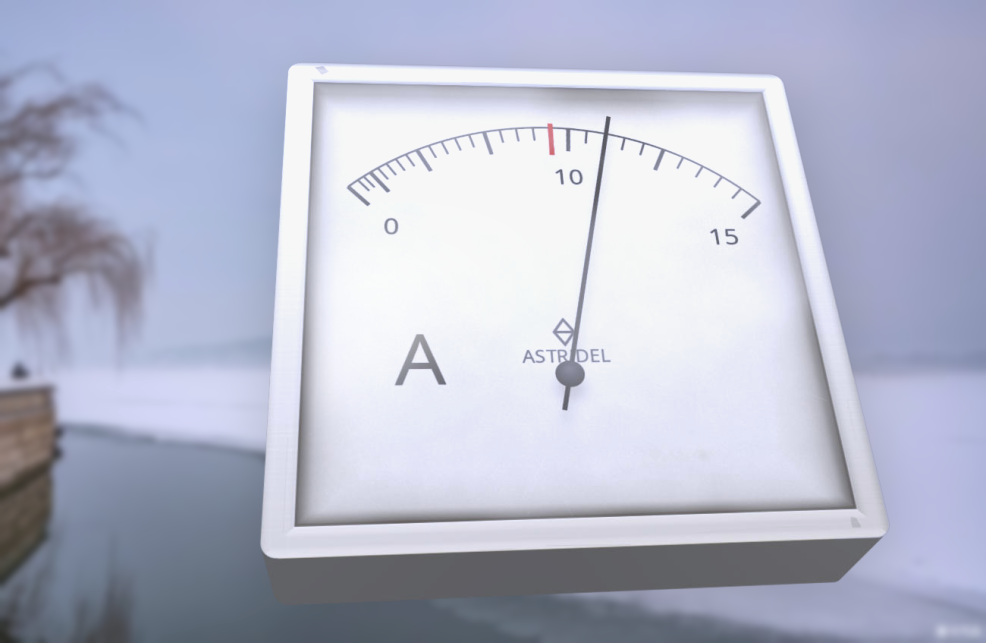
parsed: 11 A
